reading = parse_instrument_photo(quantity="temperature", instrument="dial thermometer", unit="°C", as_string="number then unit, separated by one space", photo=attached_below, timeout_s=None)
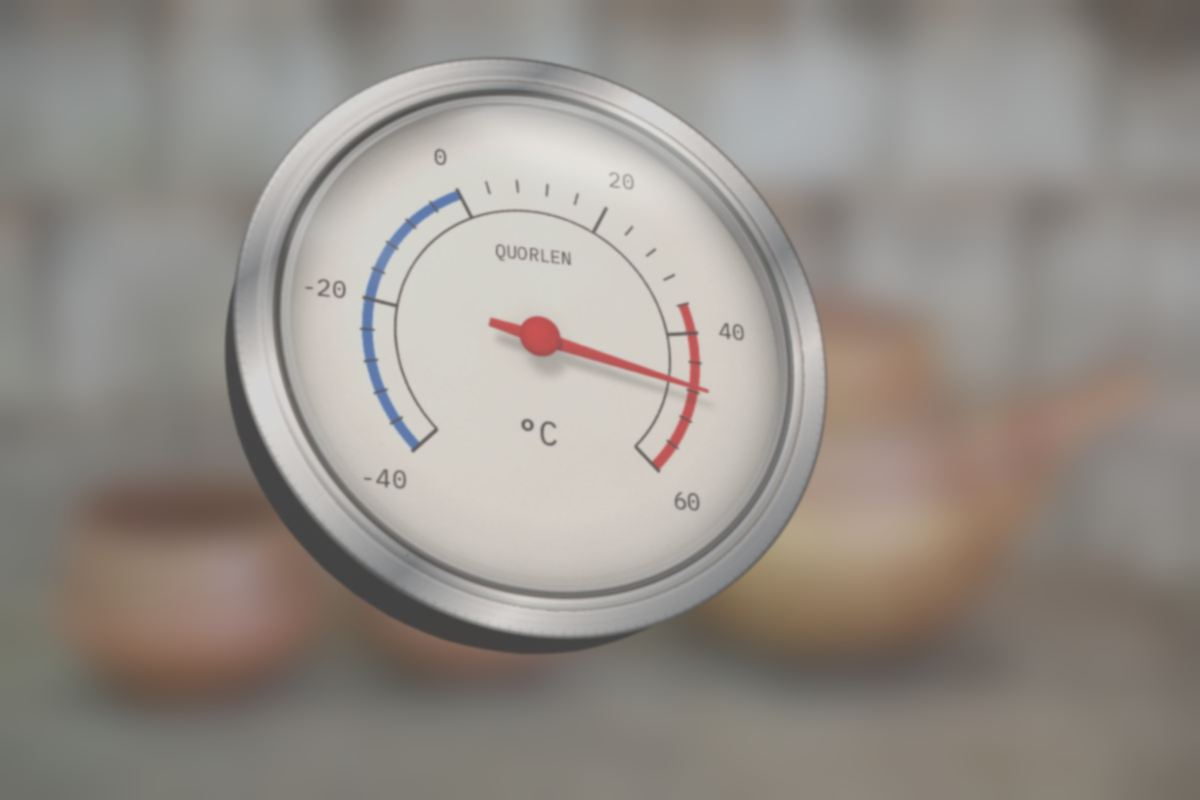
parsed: 48 °C
